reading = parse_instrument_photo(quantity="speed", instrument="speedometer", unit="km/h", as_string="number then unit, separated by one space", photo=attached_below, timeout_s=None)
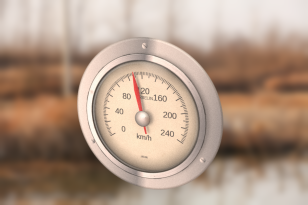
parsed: 110 km/h
